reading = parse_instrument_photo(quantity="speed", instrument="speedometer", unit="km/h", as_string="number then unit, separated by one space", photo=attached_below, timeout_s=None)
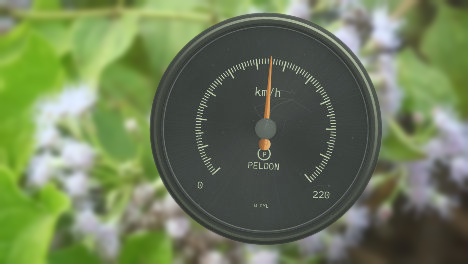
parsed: 110 km/h
